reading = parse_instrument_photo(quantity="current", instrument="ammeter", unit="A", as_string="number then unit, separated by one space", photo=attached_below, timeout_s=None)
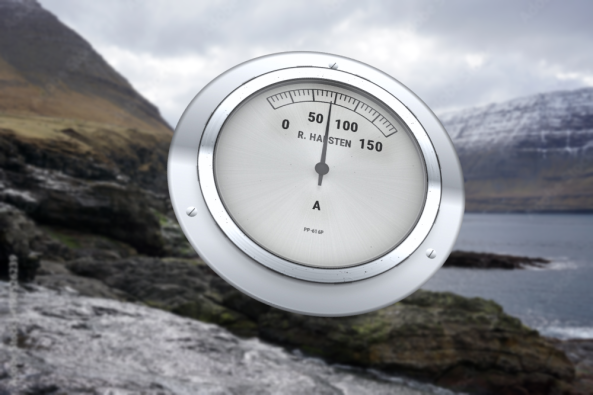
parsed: 70 A
